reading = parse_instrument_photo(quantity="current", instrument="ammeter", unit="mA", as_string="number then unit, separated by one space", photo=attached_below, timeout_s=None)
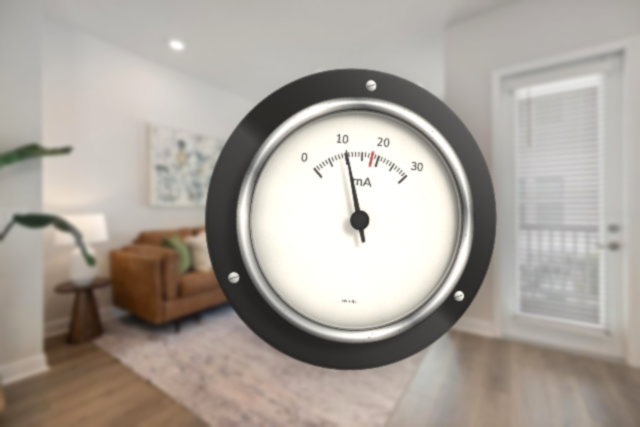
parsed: 10 mA
